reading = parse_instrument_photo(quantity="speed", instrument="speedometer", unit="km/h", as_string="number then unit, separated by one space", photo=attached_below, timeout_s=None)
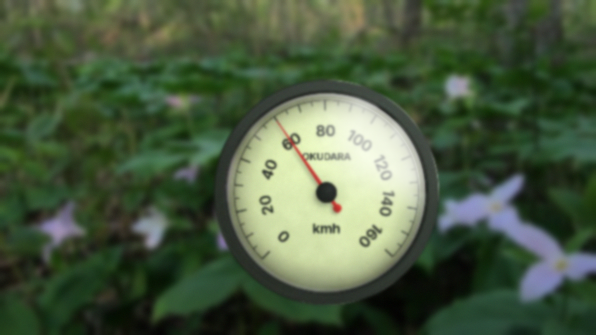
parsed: 60 km/h
